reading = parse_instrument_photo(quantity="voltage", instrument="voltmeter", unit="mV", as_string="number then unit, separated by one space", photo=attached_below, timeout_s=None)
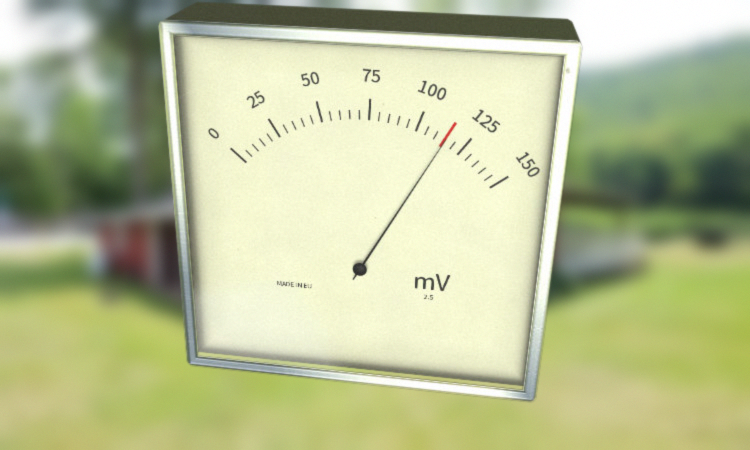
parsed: 115 mV
